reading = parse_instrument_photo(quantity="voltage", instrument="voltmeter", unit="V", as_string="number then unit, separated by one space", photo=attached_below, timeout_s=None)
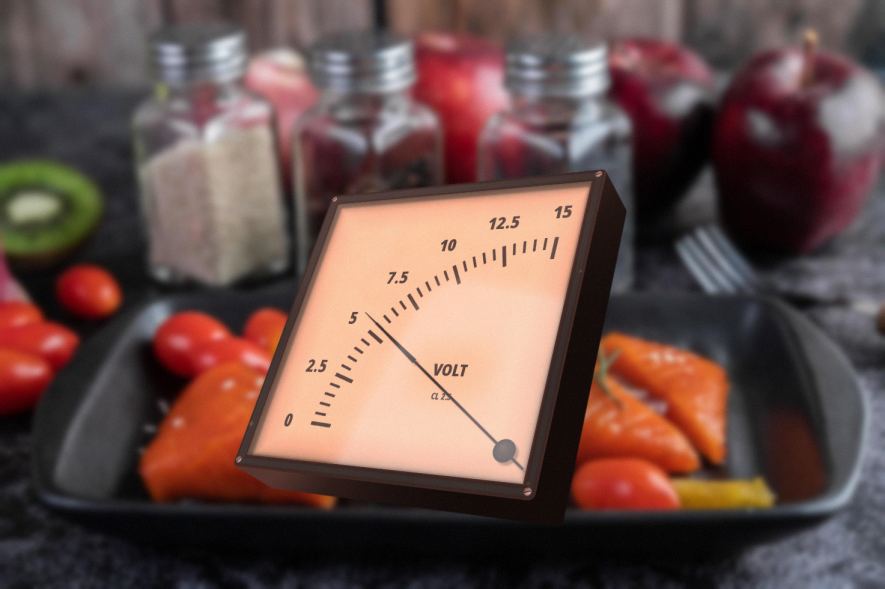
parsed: 5.5 V
